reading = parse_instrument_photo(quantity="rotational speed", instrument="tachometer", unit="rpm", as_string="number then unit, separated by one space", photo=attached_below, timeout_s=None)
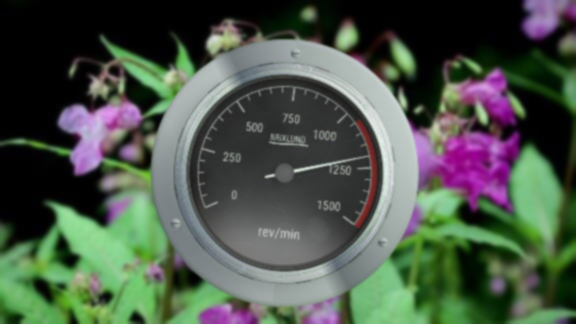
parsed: 1200 rpm
